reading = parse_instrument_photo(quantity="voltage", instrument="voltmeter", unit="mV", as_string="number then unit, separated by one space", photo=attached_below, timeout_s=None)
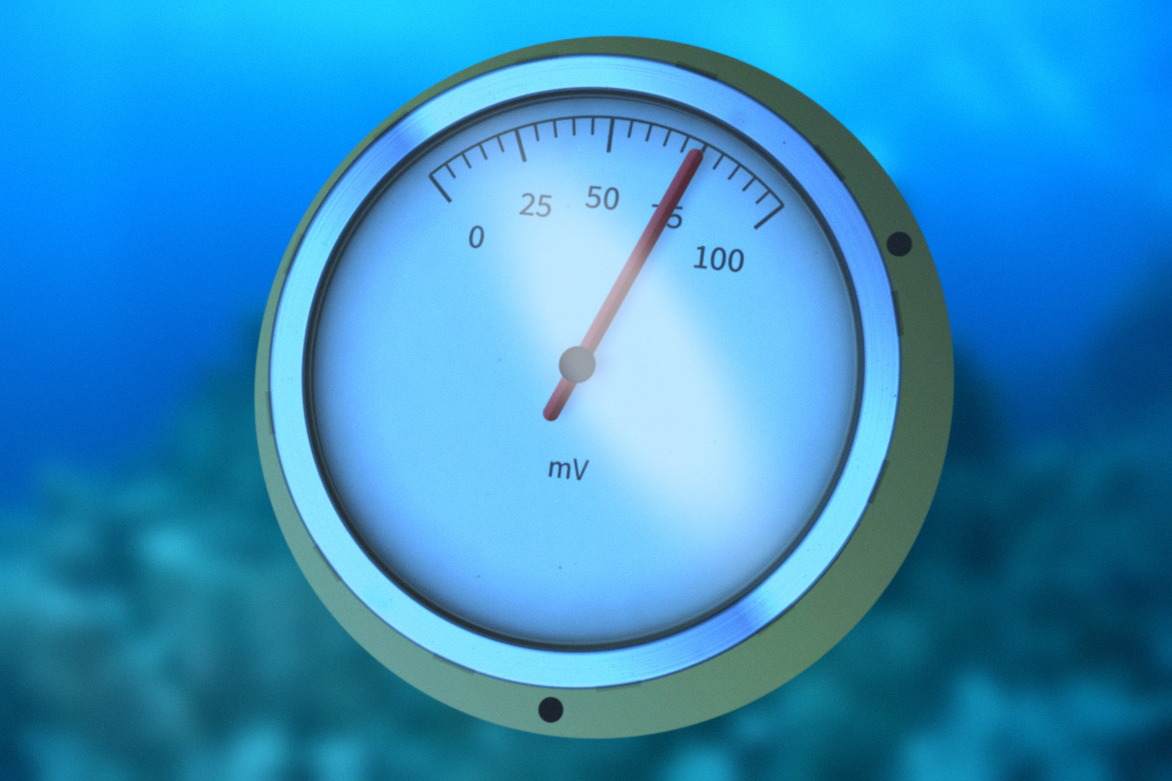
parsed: 75 mV
